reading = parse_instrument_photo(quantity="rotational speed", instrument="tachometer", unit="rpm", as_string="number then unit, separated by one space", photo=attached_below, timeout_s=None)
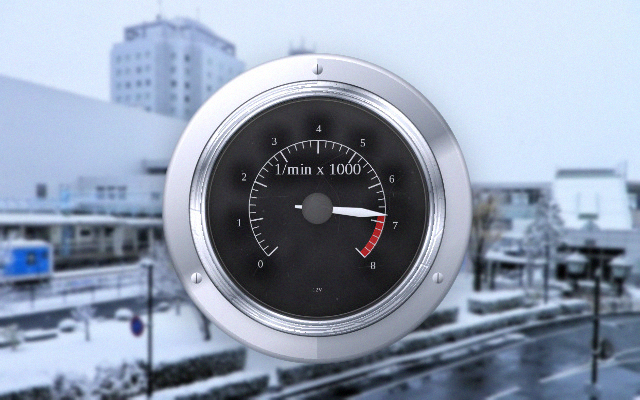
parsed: 6800 rpm
